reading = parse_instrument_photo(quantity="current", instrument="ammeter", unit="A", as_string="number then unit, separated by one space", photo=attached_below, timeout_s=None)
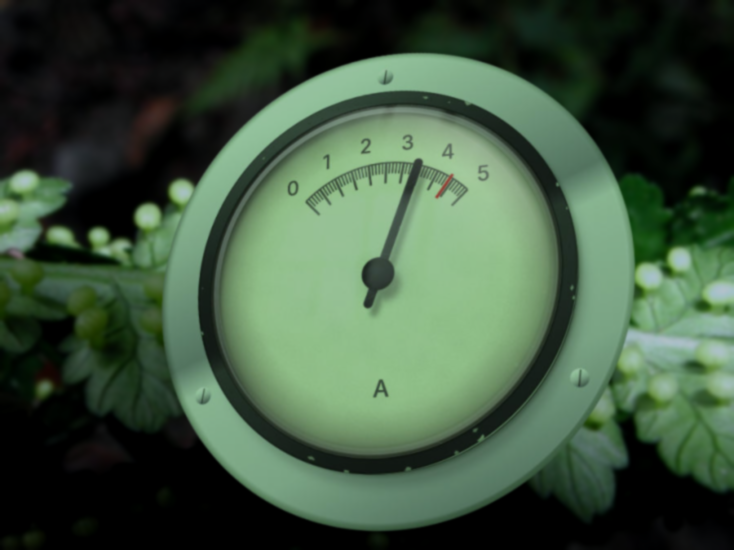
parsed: 3.5 A
